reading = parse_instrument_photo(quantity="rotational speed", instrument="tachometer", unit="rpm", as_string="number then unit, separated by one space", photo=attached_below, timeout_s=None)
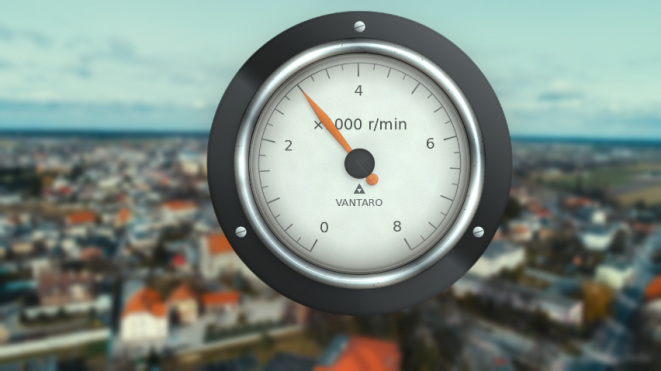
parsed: 3000 rpm
